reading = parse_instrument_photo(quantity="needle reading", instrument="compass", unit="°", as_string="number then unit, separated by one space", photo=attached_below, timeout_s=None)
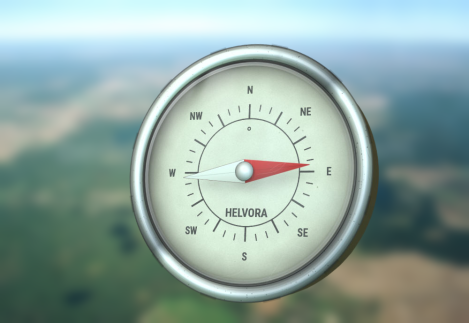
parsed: 85 °
